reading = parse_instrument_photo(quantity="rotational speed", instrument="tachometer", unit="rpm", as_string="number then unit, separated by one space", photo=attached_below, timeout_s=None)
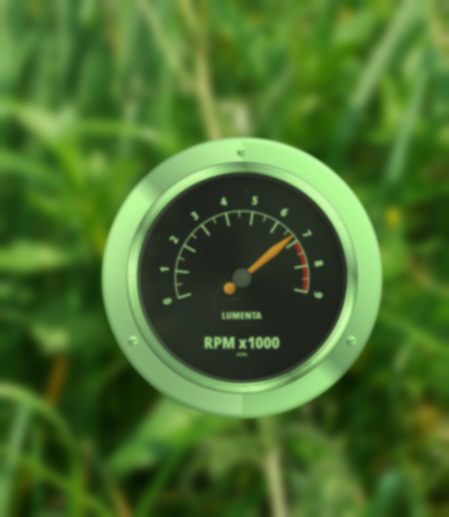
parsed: 6750 rpm
